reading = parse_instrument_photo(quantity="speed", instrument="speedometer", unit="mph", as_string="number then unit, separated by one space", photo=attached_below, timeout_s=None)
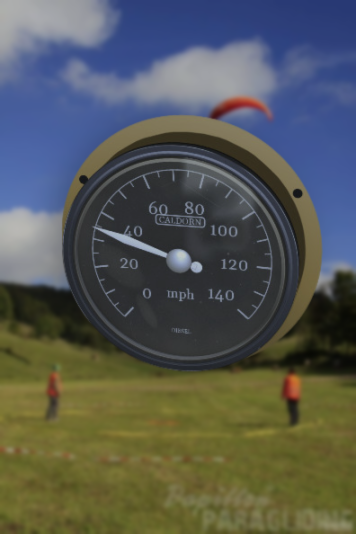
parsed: 35 mph
